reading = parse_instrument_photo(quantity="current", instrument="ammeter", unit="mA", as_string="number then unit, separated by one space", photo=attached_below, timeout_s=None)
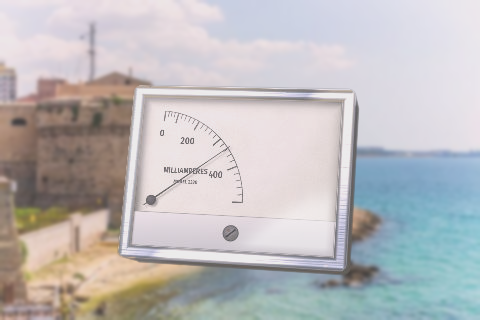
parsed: 340 mA
